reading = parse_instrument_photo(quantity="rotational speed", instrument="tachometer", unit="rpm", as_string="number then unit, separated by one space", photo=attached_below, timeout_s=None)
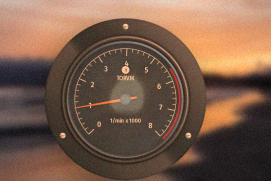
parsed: 1000 rpm
